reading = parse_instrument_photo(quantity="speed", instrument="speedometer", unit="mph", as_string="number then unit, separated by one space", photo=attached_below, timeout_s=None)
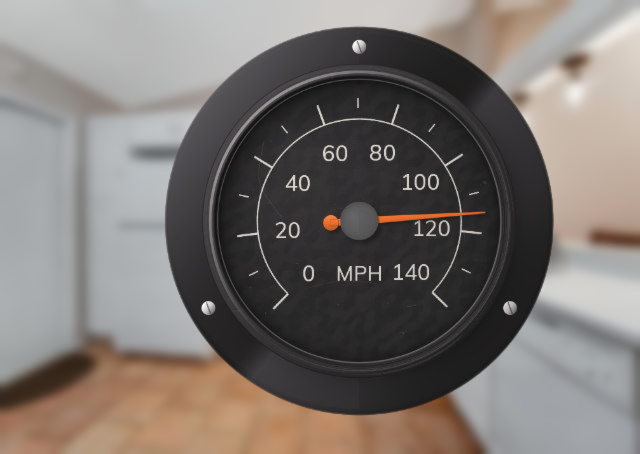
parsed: 115 mph
